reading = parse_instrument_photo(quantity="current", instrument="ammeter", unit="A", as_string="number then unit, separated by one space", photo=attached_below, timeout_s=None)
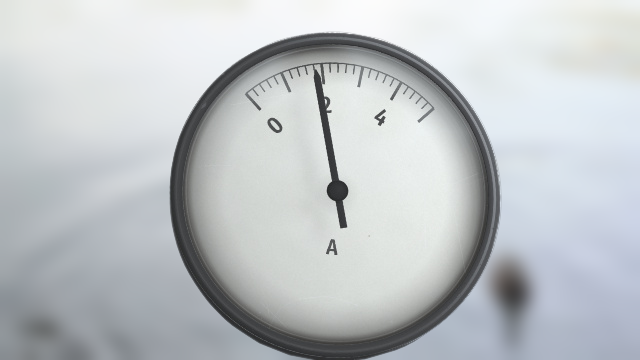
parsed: 1.8 A
